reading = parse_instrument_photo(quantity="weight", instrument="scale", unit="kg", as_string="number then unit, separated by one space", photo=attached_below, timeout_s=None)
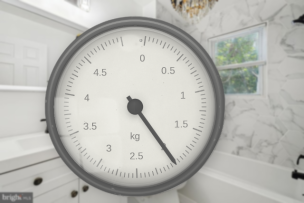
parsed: 2 kg
